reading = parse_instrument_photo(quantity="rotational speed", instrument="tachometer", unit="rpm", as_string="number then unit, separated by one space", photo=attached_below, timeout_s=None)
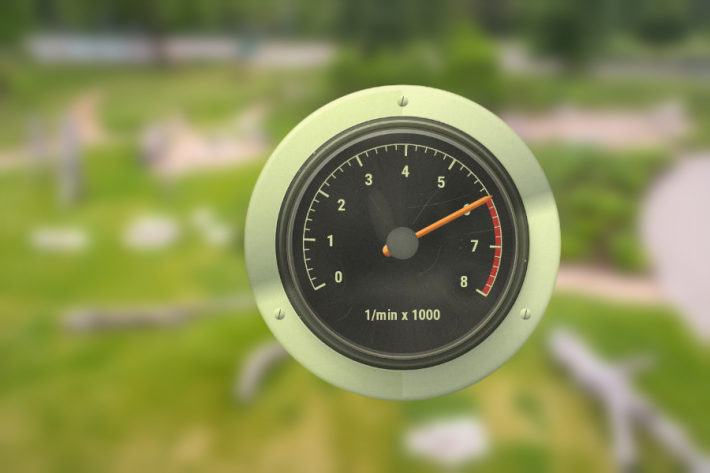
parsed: 6000 rpm
